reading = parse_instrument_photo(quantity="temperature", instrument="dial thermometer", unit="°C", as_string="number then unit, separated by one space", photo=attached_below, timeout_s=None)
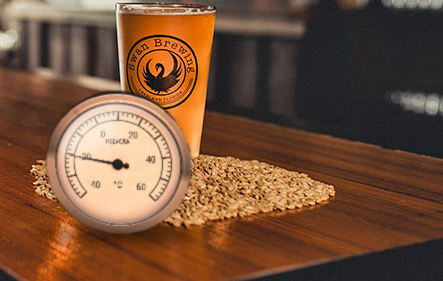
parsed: -20 °C
